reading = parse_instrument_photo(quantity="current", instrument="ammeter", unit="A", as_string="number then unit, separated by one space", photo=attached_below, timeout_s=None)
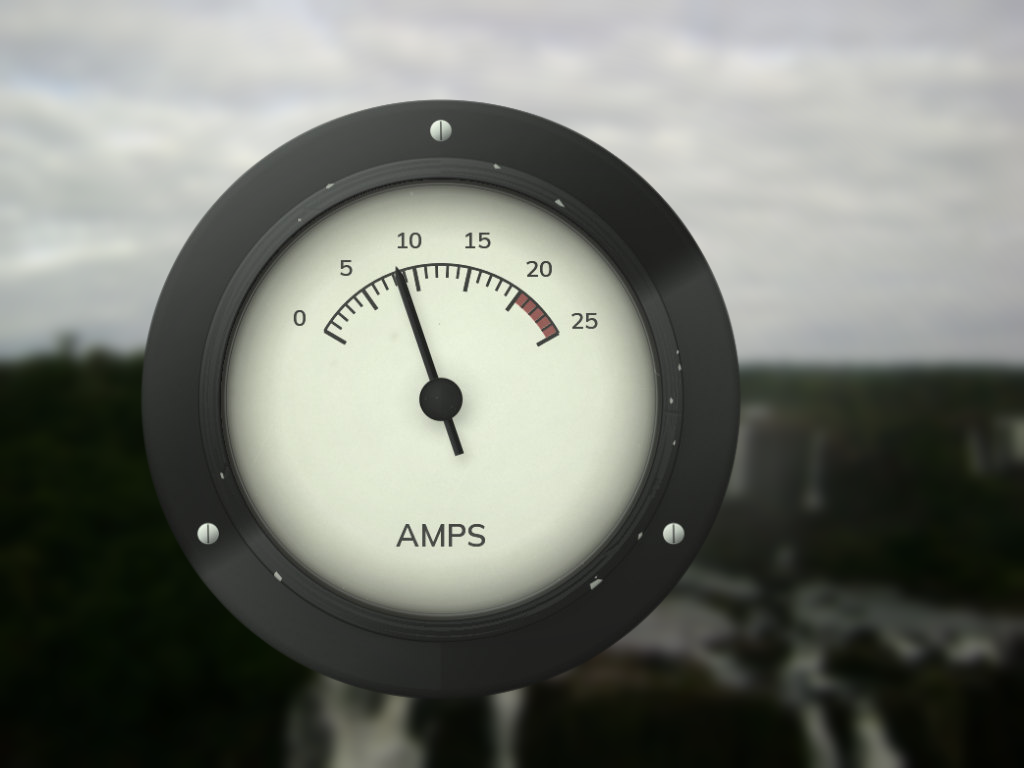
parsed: 8.5 A
